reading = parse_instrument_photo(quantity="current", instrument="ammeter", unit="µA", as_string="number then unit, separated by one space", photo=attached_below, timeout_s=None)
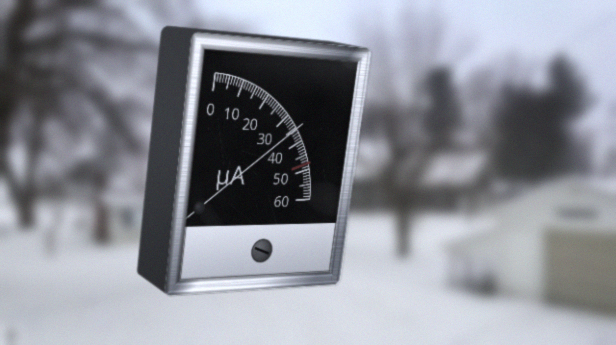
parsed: 35 µA
